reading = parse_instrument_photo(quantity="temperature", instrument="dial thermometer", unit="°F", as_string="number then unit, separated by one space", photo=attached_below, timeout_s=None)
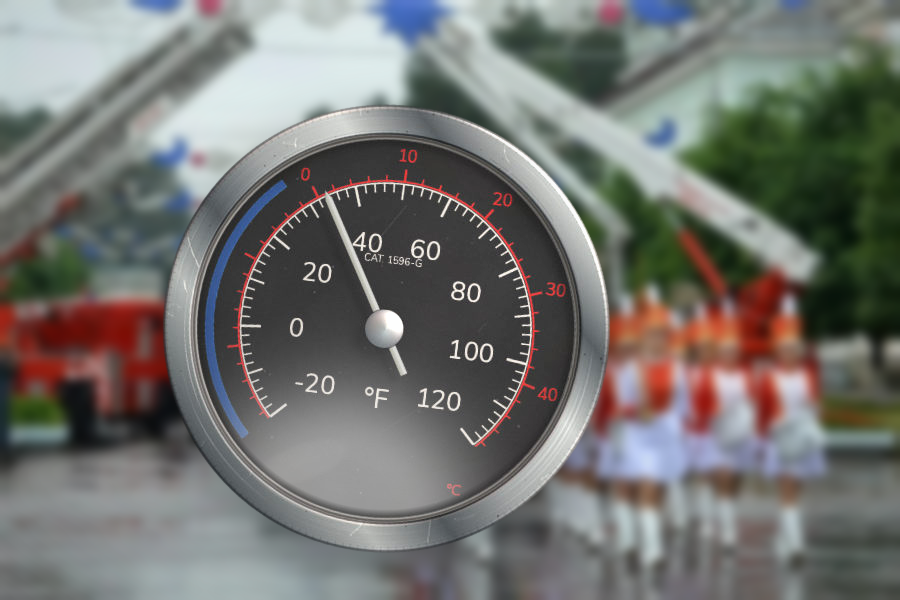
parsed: 34 °F
